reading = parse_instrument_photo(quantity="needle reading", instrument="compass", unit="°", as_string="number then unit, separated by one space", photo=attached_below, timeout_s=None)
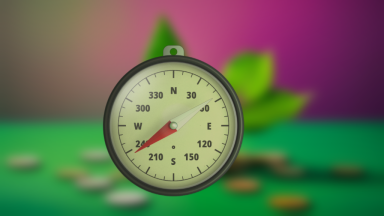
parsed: 235 °
